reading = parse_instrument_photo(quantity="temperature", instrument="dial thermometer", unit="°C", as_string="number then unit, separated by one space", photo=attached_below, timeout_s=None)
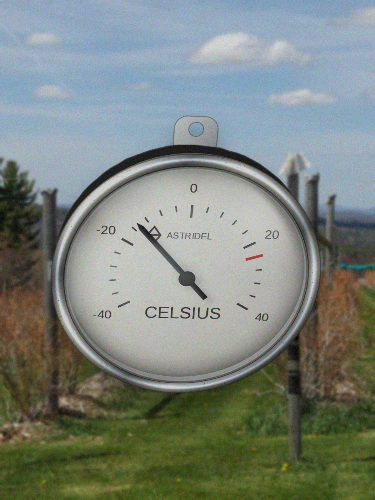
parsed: -14 °C
